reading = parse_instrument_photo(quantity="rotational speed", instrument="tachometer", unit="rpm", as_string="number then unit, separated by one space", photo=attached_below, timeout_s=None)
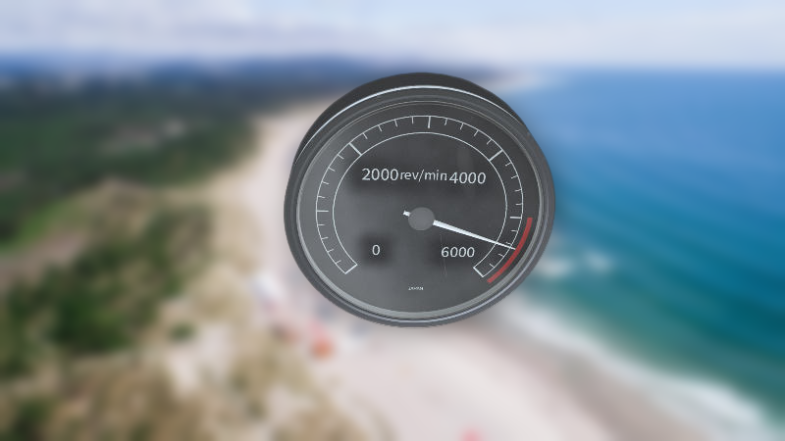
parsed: 5400 rpm
